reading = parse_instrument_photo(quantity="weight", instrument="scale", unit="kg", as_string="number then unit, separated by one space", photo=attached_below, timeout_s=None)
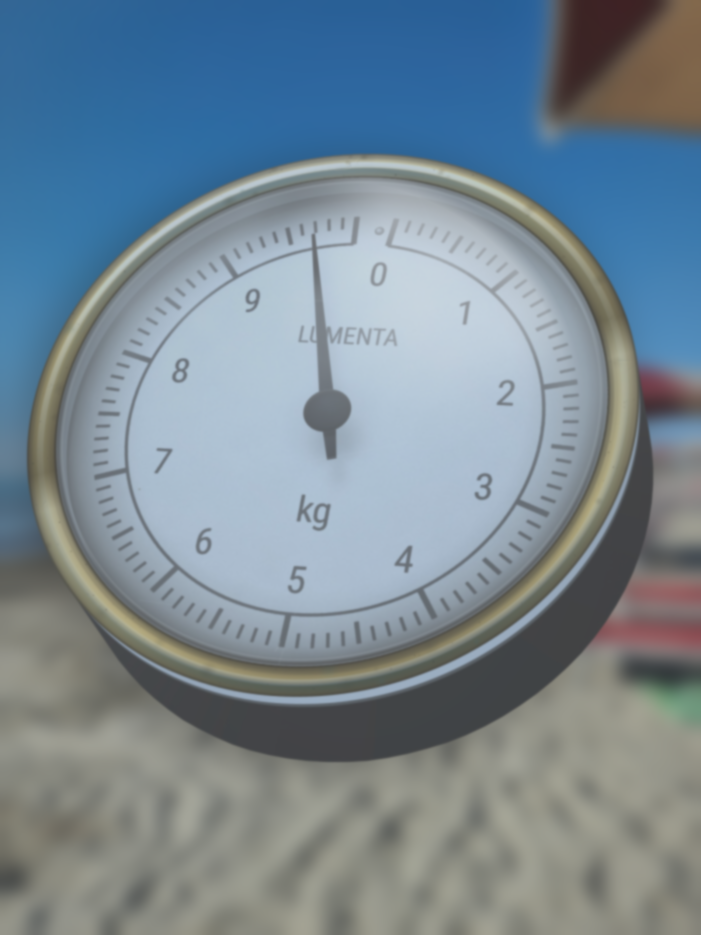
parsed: 9.7 kg
